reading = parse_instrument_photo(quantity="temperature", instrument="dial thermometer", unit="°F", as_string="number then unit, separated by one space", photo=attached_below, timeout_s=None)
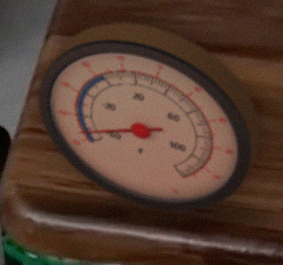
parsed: -50 °F
